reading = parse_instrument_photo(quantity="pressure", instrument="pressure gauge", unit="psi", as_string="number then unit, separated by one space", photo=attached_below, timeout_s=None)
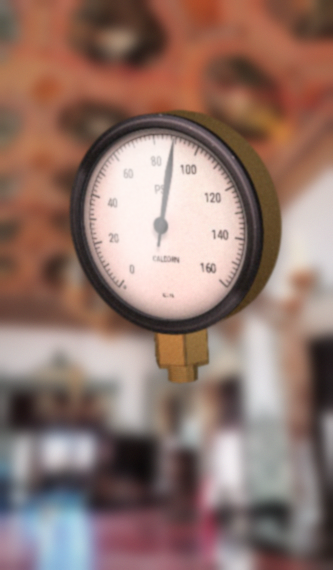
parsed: 90 psi
